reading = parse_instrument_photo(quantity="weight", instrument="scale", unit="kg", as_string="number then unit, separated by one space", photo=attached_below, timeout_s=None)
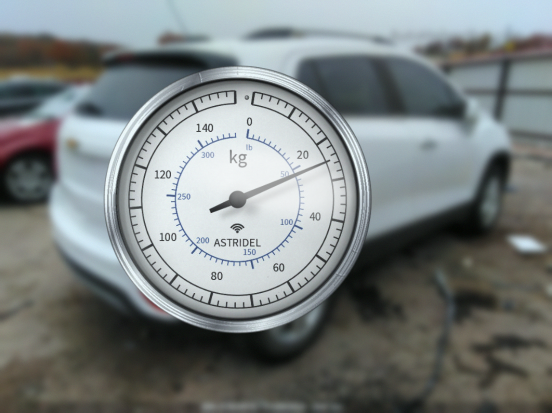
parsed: 25 kg
